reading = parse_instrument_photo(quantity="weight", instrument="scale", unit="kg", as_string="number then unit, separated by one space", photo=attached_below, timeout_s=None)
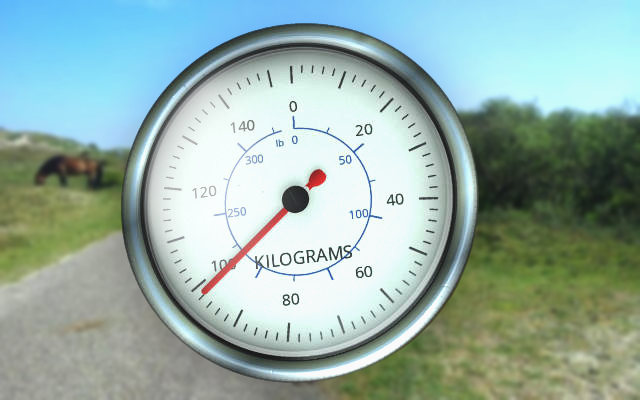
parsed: 98 kg
